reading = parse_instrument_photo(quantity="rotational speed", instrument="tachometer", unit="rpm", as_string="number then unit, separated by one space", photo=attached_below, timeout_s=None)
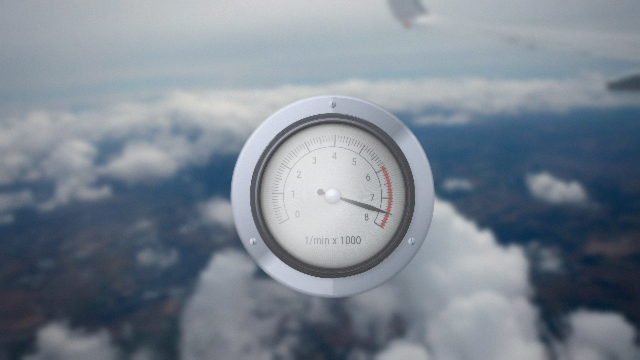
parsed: 7500 rpm
